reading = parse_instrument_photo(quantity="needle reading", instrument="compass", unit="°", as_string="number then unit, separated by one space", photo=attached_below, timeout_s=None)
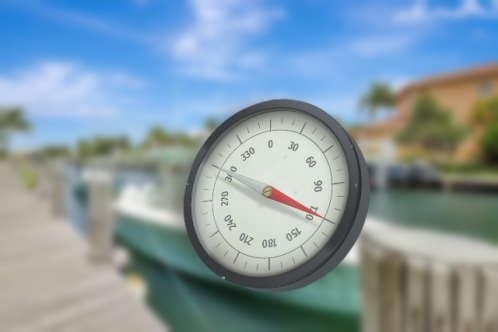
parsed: 120 °
